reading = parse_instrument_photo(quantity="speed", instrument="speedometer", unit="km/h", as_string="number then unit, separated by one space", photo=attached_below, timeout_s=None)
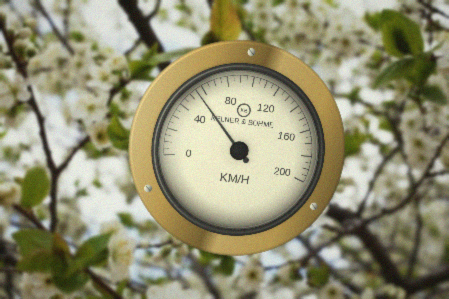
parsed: 55 km/h
